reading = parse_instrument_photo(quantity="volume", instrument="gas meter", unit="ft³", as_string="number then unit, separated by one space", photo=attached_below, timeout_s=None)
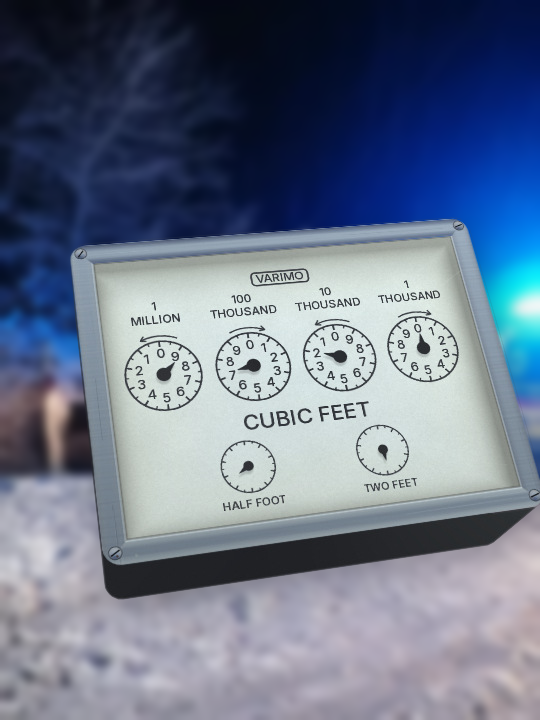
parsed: 872000 ft³
